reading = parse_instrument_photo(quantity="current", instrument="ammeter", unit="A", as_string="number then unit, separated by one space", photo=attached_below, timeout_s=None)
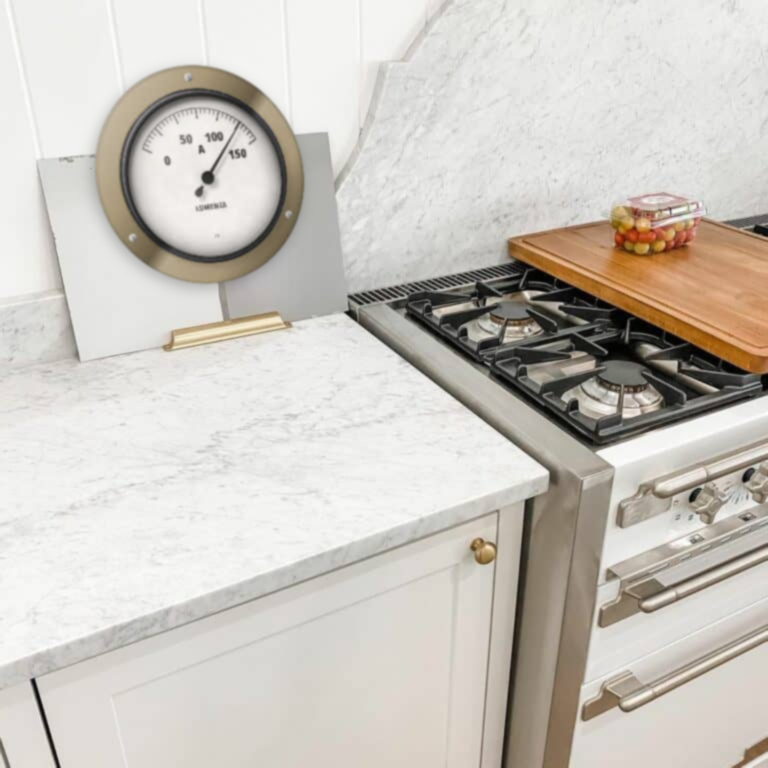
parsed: 125 A
